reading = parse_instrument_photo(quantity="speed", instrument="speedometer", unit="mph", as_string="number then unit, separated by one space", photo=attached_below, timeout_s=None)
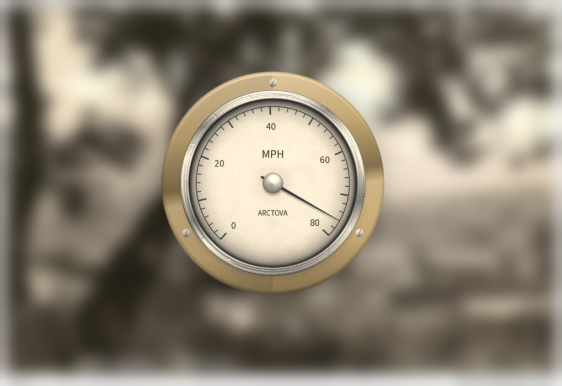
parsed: 76 mph
